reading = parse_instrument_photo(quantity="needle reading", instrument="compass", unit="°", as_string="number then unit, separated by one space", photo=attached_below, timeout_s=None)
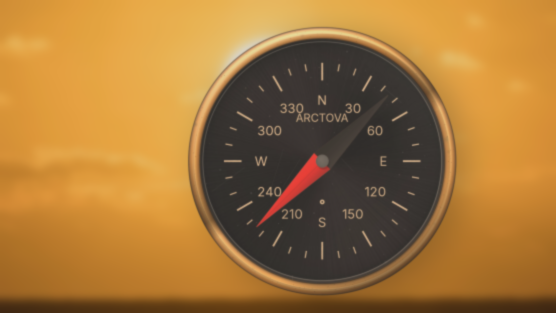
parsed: 225 °
